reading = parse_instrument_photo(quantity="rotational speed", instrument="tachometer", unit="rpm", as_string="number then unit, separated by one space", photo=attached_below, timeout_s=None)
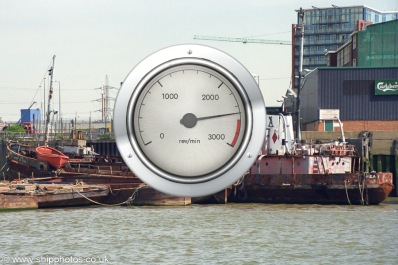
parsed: 2500 rpm
